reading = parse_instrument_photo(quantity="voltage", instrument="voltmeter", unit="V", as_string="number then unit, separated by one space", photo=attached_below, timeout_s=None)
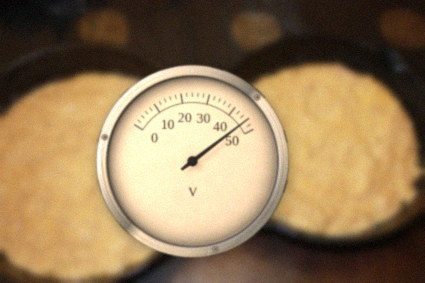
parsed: 46 V
